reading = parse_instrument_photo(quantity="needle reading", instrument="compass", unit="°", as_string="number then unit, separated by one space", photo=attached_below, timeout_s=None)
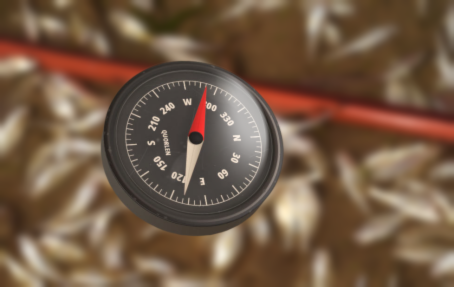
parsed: 290 °
